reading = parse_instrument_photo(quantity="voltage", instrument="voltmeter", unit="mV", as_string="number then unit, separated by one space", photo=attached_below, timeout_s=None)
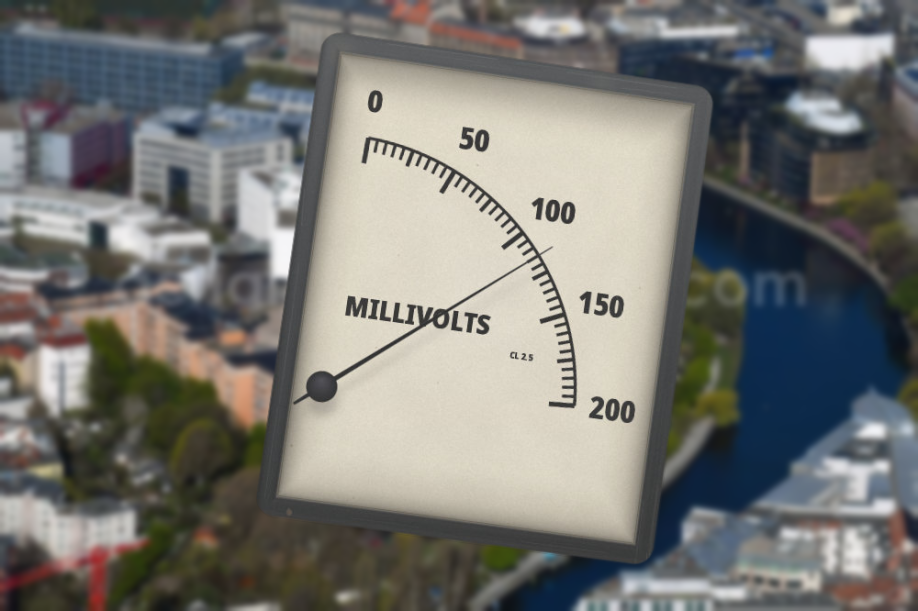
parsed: 115 mV
